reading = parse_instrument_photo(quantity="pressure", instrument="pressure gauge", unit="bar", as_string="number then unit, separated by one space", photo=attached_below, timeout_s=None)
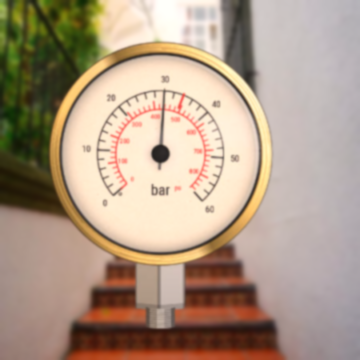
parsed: 30 bar
